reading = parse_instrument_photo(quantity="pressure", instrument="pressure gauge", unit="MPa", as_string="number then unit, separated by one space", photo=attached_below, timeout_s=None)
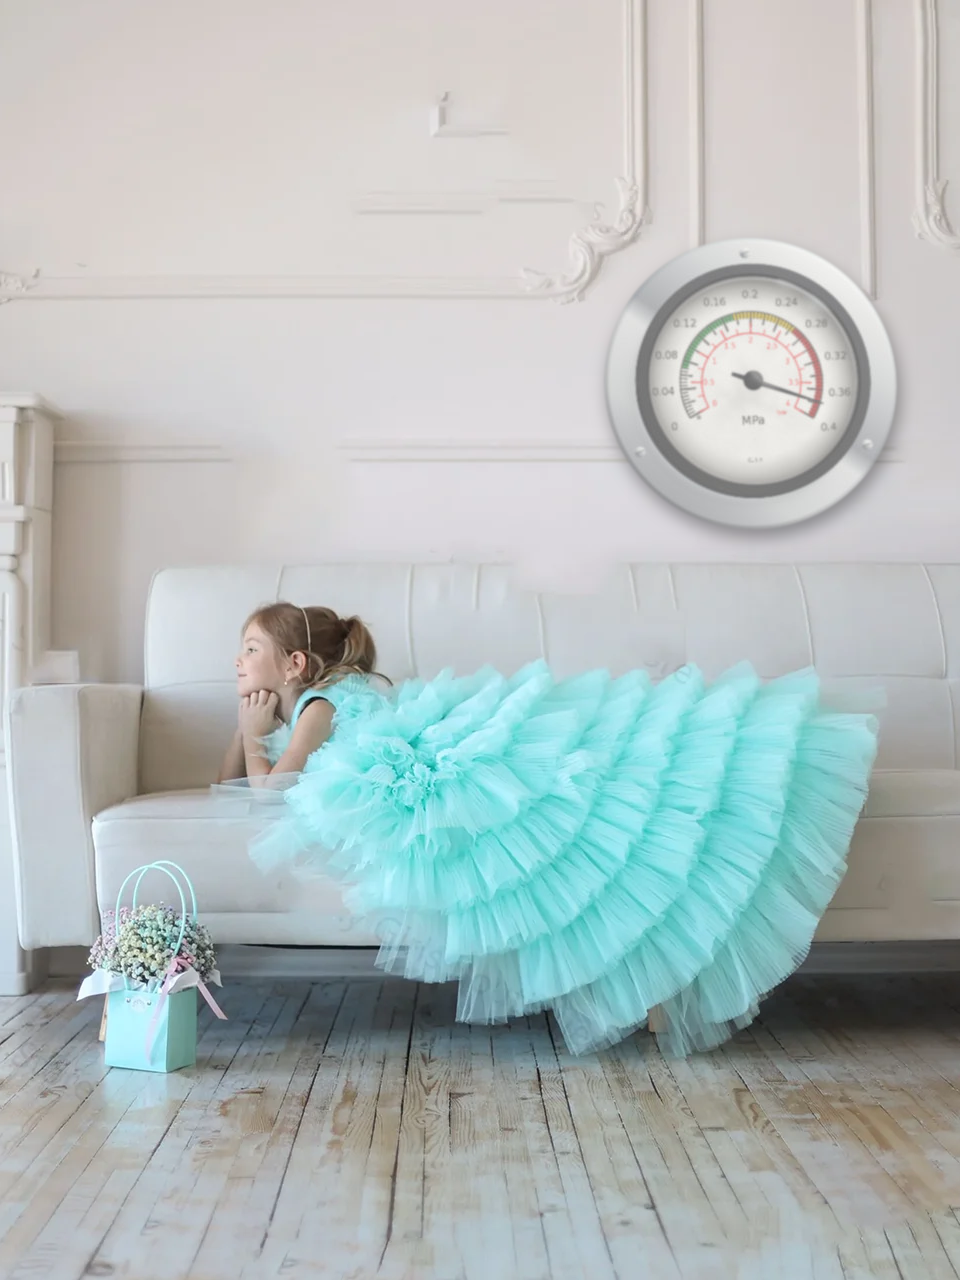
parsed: 0.38 MPa
